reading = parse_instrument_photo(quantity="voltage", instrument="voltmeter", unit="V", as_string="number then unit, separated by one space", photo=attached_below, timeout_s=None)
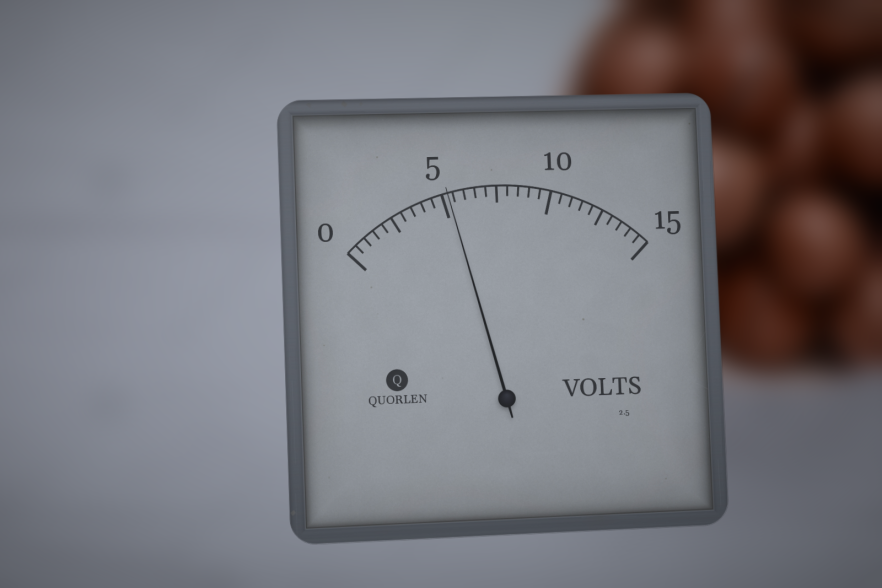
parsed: 5.25 V
